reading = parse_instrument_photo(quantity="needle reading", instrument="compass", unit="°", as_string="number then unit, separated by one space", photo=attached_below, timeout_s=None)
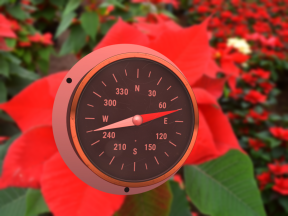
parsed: 75 °
